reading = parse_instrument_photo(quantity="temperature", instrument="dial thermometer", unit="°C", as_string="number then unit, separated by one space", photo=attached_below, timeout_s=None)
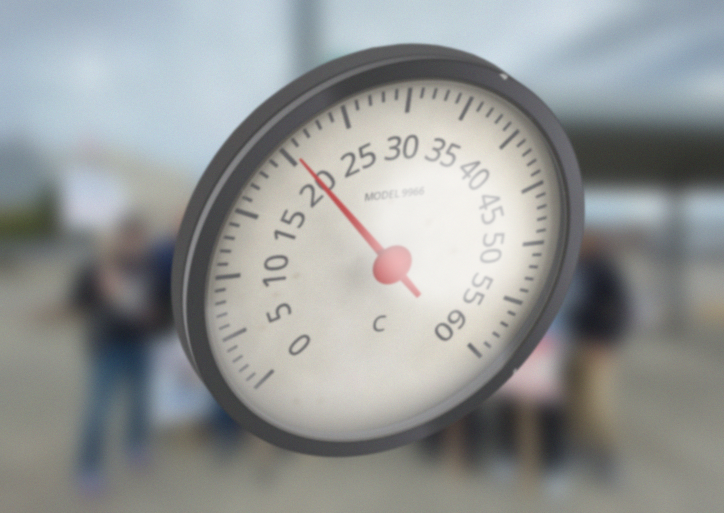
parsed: 20.5 °C
